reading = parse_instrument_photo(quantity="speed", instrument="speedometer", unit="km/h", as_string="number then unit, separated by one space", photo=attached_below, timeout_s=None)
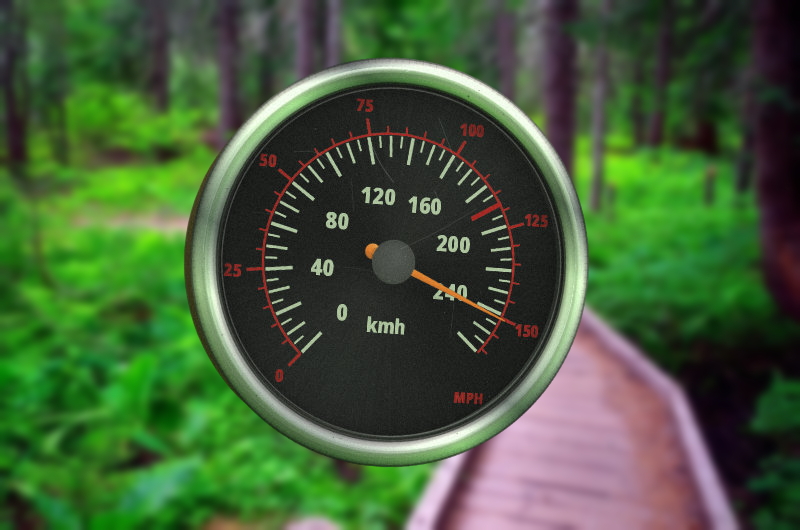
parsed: 242.5 km/h
